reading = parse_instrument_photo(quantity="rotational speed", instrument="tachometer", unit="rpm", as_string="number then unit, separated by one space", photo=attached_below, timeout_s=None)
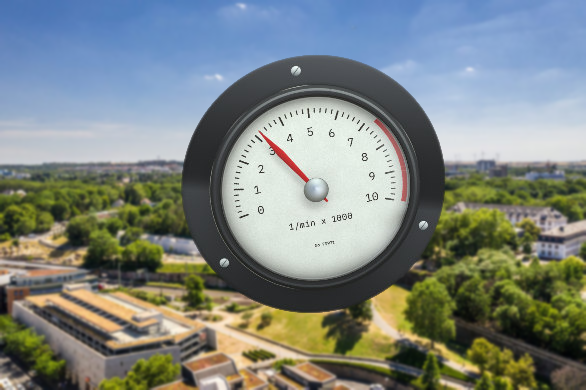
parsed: 3200 rpm
